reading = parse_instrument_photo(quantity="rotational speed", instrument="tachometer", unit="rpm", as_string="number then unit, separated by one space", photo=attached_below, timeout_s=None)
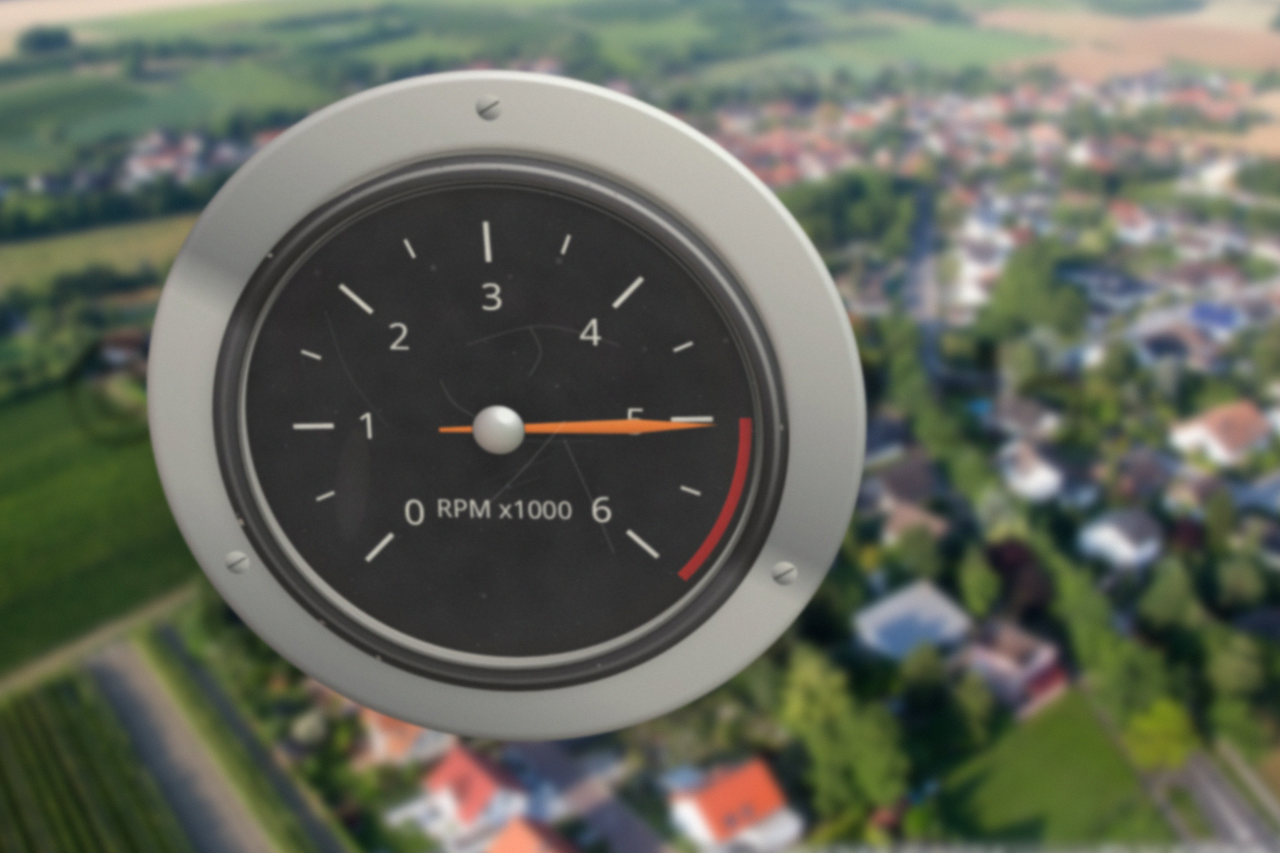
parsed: 5000 rpm
